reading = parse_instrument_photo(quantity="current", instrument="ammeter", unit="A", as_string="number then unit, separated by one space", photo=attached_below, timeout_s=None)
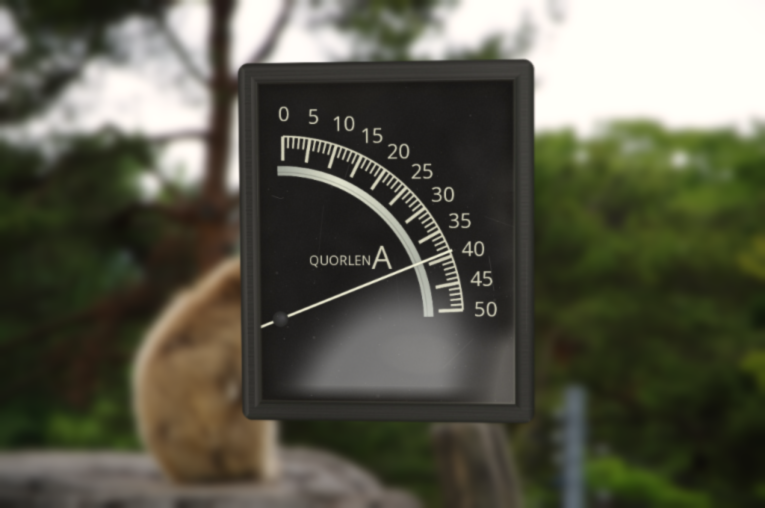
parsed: 39 A
